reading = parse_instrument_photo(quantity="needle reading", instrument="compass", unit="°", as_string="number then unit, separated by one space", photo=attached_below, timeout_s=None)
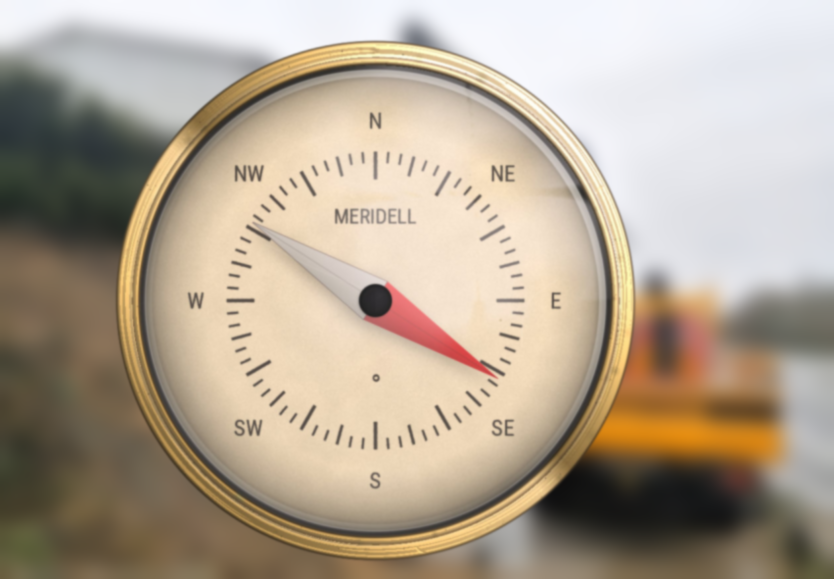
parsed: 122.5 °
